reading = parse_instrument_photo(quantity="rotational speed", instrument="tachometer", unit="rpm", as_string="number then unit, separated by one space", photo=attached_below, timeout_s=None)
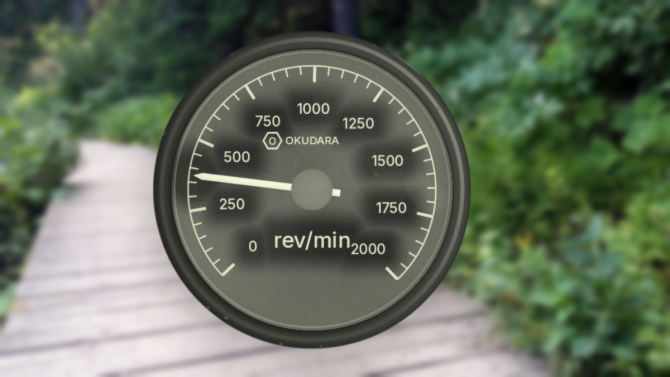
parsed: 375 rpm
